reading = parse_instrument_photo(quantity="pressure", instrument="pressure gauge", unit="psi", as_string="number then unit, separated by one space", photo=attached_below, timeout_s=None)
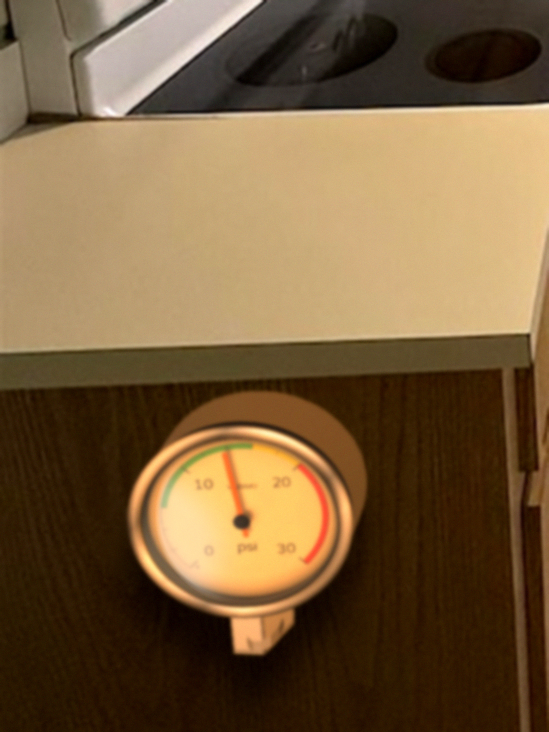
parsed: 14 psi
